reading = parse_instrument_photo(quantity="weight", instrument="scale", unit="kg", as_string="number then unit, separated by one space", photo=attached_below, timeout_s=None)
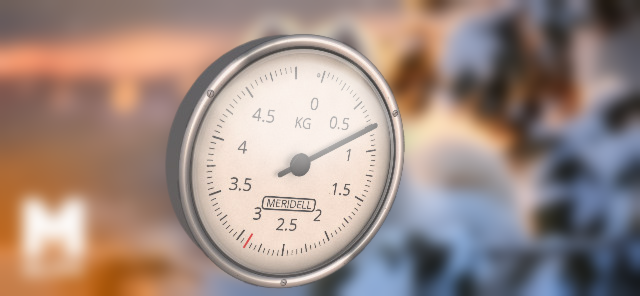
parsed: 0.75 kg
